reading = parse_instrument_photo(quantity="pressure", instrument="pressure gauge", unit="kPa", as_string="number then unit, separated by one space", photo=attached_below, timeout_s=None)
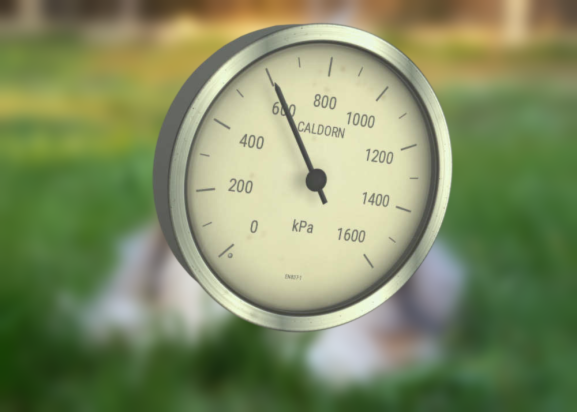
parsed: 600 kPa
